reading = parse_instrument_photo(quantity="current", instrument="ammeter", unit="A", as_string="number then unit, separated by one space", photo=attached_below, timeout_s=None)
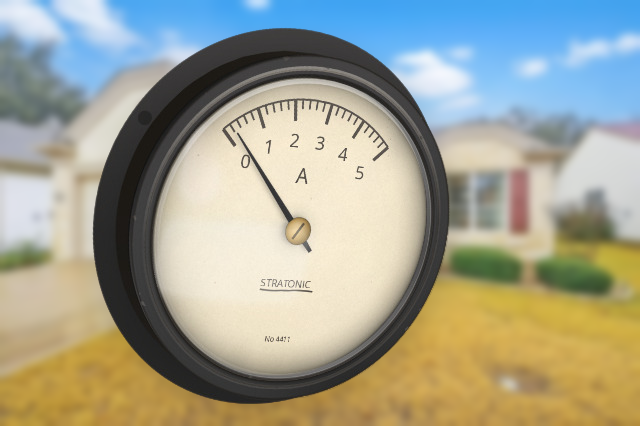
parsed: 0.2 A
